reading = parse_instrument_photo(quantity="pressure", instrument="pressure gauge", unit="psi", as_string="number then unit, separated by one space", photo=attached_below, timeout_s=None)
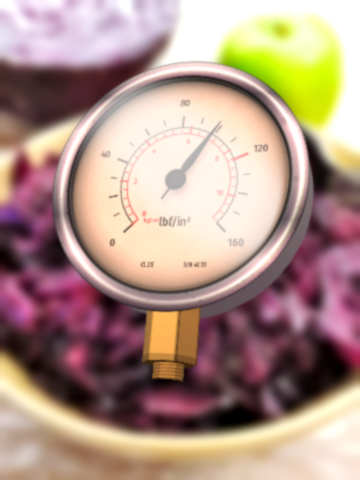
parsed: 100 psi
